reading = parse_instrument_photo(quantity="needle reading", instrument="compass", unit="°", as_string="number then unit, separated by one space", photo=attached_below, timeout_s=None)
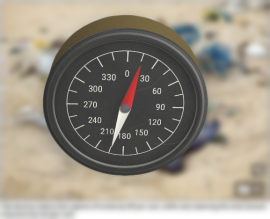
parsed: 15 °
